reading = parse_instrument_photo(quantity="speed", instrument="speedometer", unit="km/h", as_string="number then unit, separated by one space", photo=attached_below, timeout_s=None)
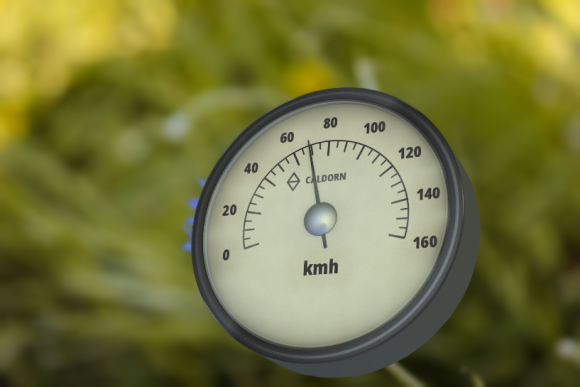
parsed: 70 km/h
